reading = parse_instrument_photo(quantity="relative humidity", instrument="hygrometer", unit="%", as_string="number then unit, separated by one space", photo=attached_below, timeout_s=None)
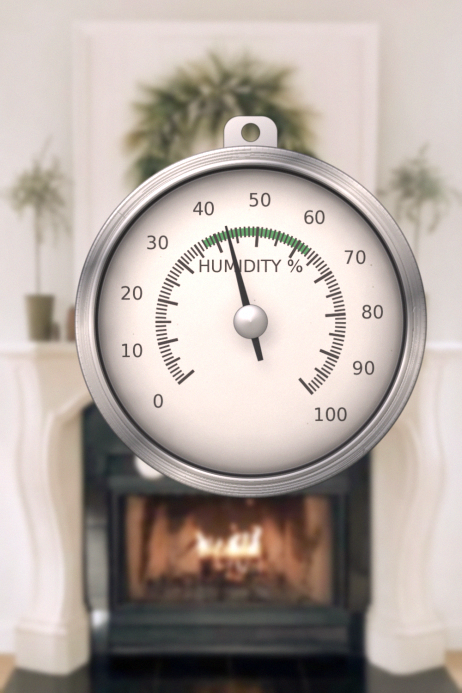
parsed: 43 %
